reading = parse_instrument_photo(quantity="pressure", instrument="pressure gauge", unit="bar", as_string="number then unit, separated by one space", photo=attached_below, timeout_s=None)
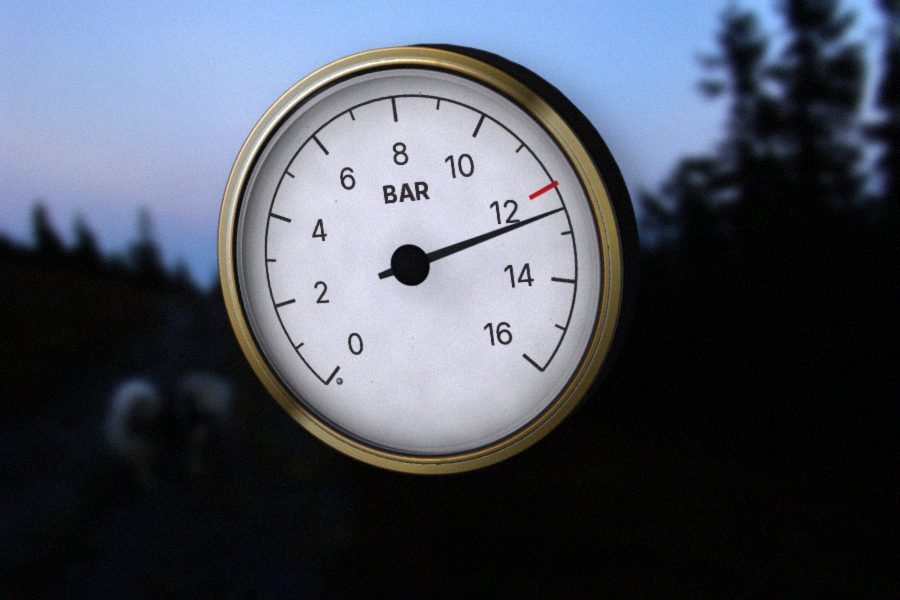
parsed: 12.5 bar
